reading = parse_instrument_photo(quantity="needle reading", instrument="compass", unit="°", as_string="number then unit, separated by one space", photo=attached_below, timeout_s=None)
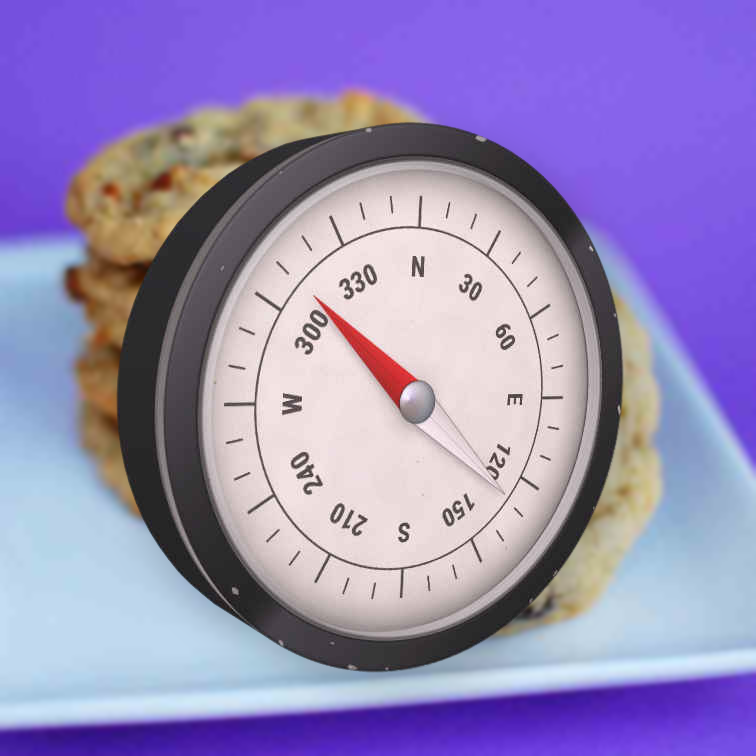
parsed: 310 °
